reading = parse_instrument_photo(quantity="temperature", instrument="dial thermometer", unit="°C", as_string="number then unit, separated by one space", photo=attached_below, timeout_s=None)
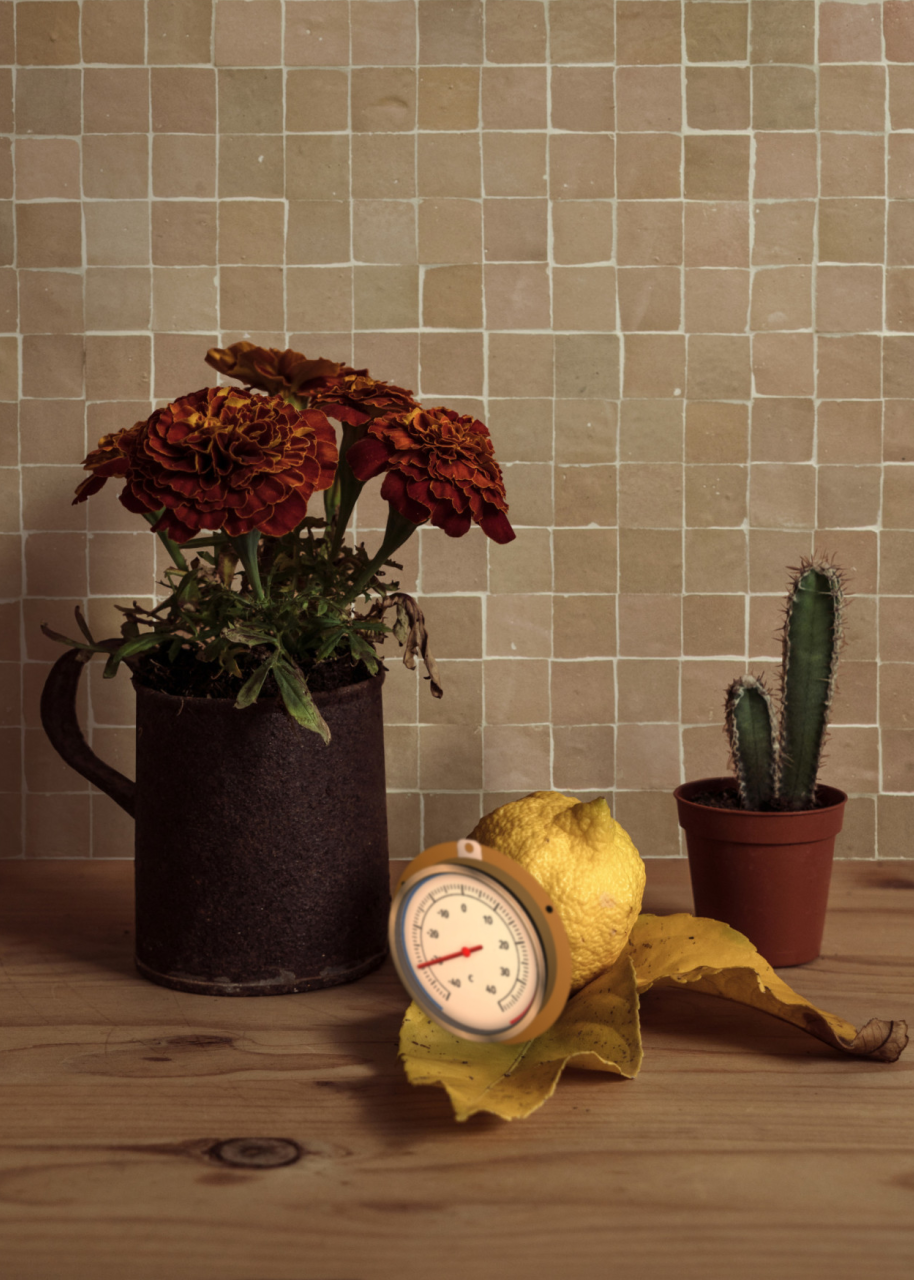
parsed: -30 °C
